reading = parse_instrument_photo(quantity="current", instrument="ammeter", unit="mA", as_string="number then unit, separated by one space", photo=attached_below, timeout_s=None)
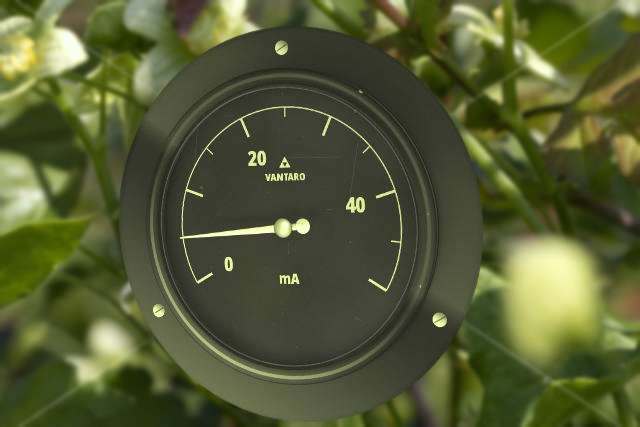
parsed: 5 mA
